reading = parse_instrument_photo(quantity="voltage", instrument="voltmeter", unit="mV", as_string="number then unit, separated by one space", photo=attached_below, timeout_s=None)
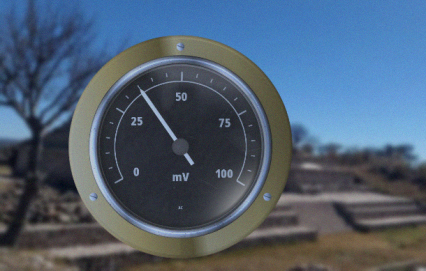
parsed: 35 mV
